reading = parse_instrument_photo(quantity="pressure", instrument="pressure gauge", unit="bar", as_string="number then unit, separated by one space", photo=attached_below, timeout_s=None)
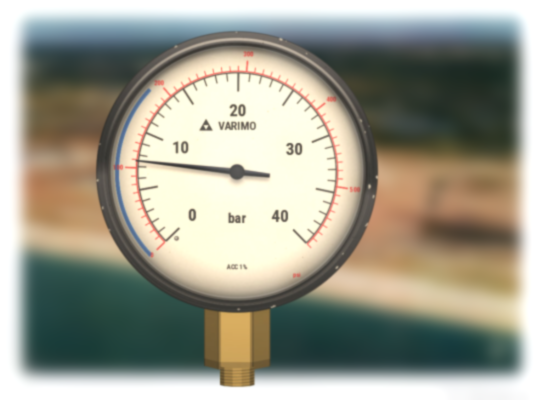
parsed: 7.5 bar
